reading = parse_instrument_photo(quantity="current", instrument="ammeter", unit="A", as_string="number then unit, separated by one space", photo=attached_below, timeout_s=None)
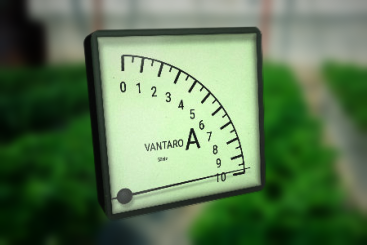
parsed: 9.75 A
